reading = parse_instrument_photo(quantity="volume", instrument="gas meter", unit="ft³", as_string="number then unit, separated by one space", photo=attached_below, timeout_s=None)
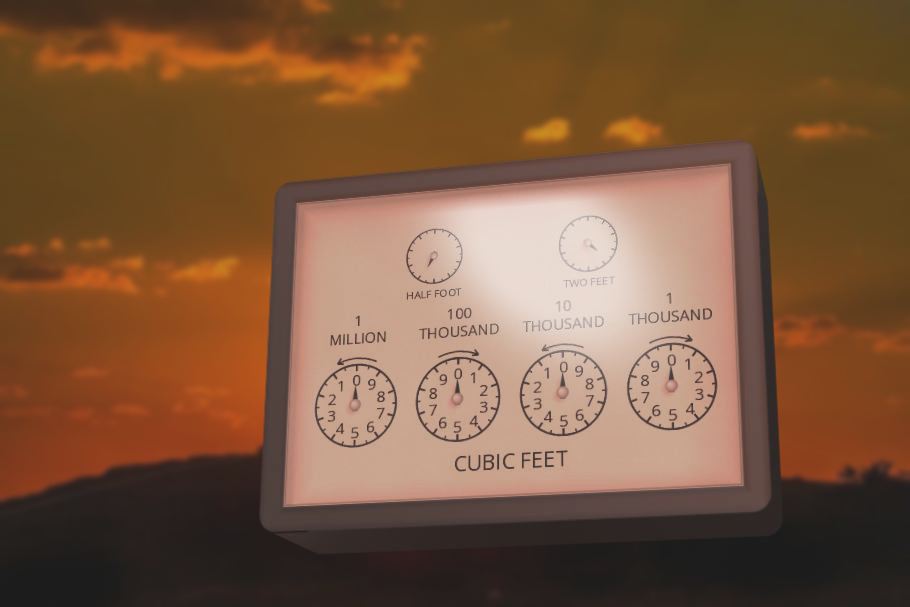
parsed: 0 ft³
